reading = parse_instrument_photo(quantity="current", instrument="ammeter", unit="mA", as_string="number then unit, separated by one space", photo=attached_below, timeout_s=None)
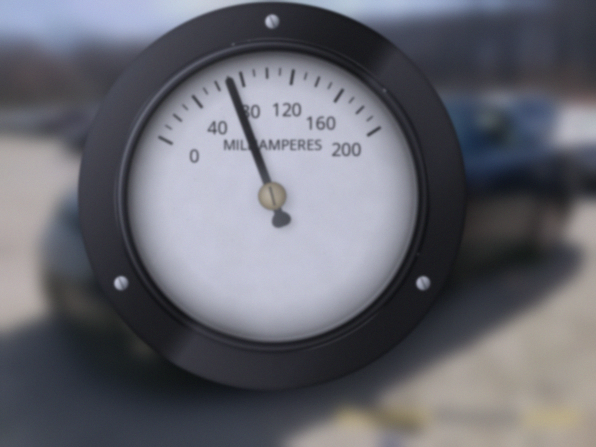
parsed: 70 mA
